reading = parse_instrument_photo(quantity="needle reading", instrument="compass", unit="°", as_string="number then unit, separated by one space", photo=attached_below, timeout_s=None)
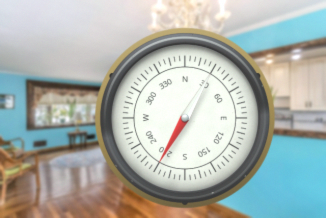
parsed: 210 °
